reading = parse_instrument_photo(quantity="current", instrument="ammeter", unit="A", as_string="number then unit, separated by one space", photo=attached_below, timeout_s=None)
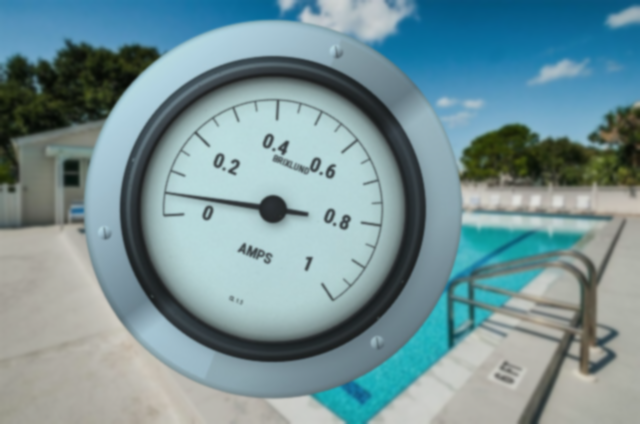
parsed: 0.05 A
